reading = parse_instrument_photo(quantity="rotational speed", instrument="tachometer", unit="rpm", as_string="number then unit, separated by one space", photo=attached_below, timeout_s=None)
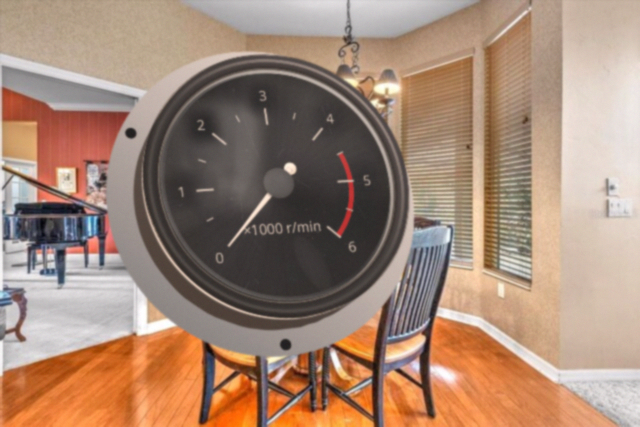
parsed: 0 rpm
